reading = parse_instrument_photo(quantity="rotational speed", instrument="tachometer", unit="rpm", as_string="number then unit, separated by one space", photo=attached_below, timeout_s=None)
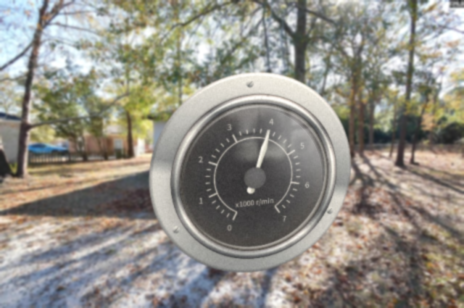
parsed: 4000 rpm
